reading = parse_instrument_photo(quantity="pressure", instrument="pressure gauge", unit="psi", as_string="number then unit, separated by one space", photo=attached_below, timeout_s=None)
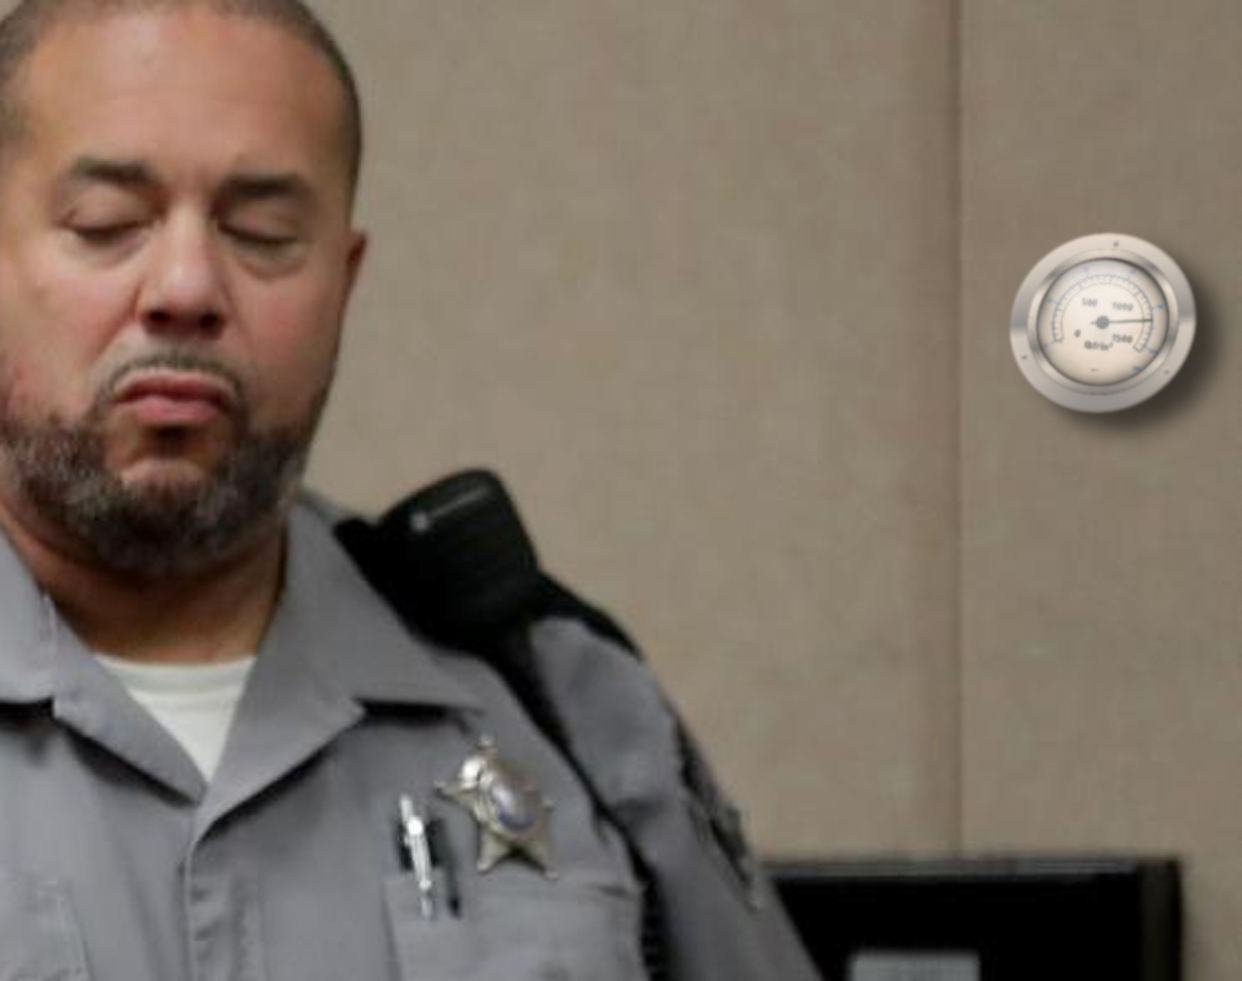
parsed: 1250 psi
